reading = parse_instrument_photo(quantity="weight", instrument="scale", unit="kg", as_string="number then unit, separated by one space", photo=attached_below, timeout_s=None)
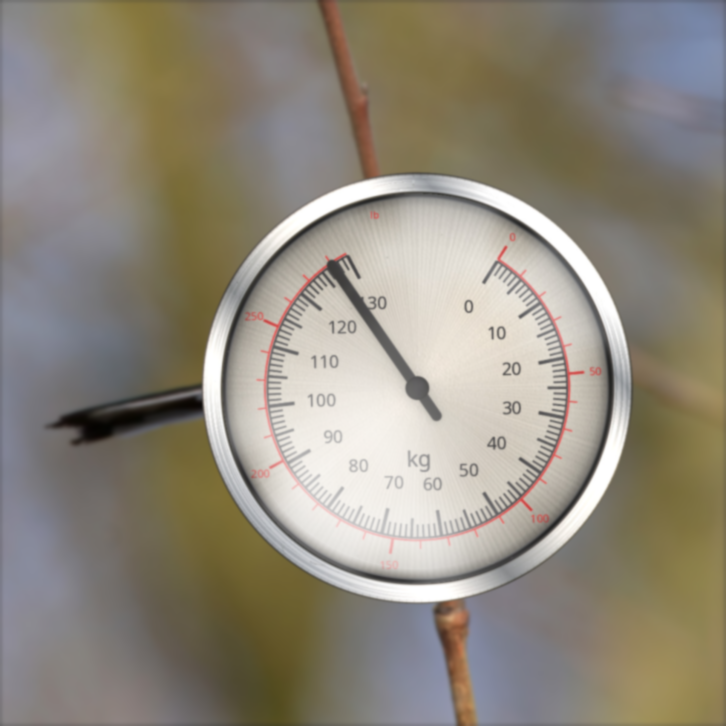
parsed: 127 kg
